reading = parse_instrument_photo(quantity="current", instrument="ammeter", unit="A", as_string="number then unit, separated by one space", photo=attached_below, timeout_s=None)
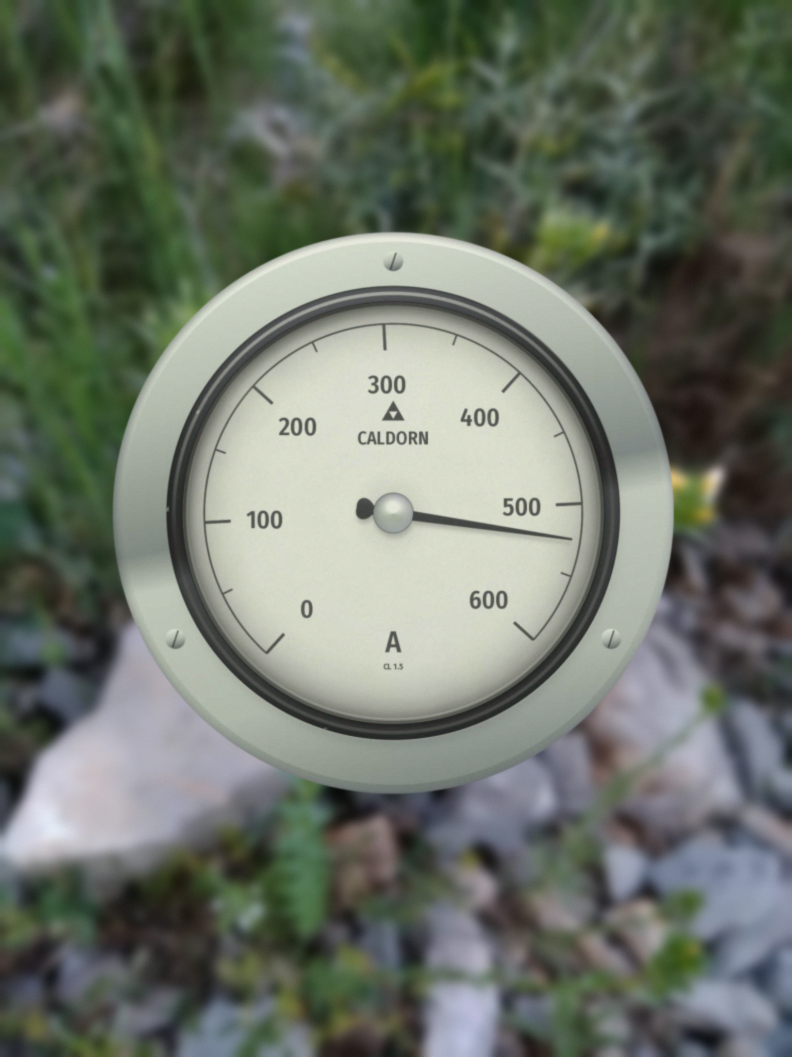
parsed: 525 A
